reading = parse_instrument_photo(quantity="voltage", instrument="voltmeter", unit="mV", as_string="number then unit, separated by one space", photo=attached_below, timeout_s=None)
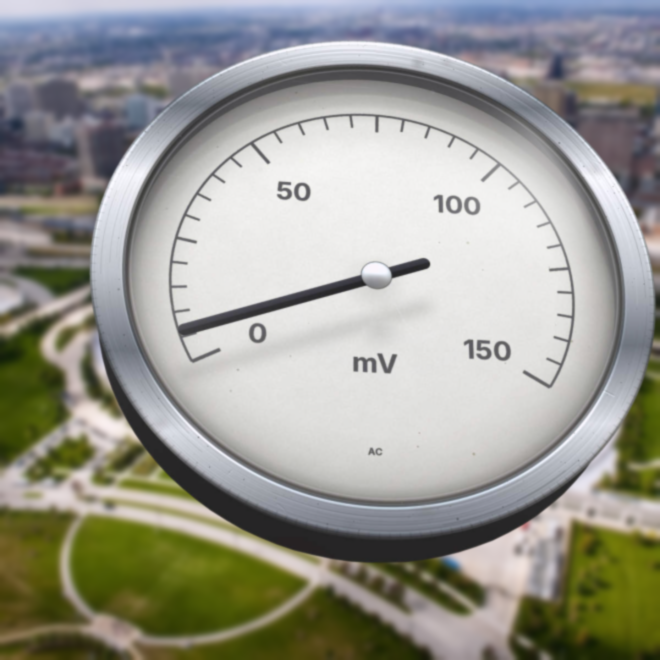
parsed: 5 mV
